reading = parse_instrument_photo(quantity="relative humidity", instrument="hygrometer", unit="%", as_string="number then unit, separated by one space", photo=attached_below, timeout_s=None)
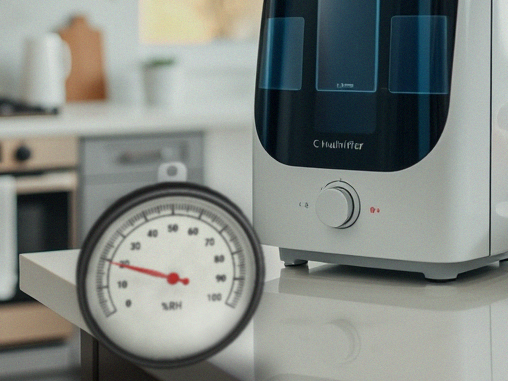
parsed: 20 %
